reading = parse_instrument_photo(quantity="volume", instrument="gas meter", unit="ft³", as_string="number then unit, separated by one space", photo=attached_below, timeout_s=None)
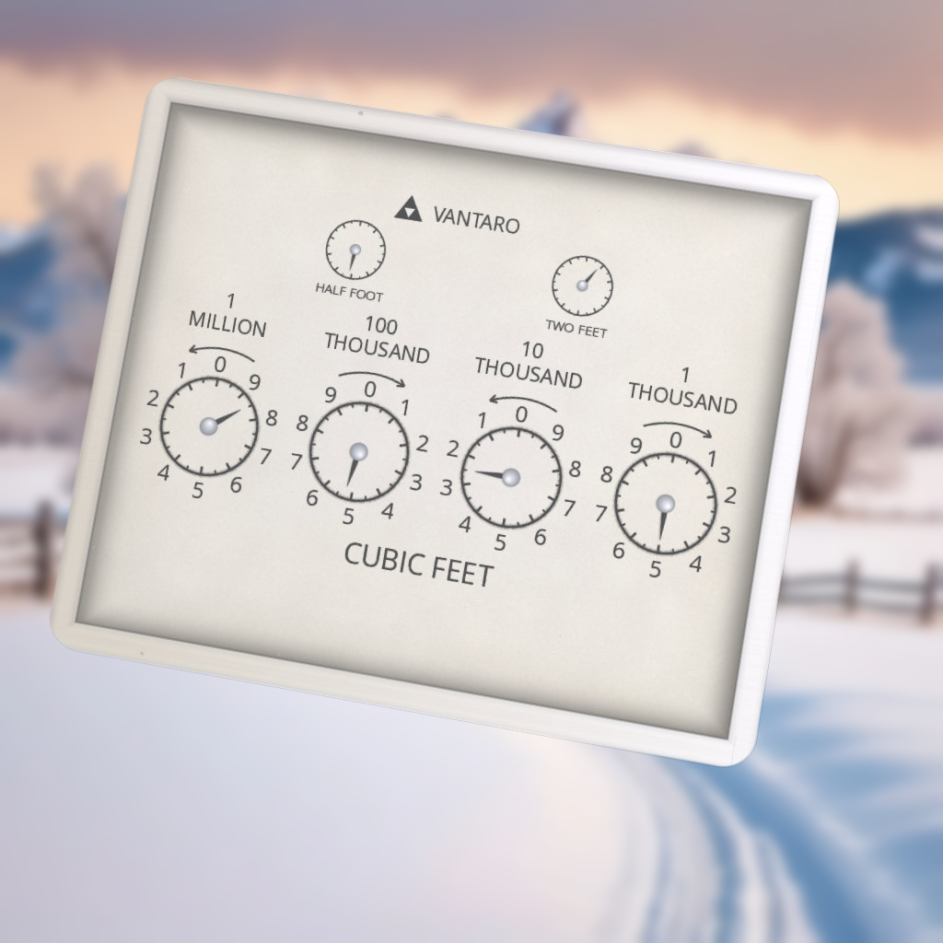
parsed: 852500 ft³
